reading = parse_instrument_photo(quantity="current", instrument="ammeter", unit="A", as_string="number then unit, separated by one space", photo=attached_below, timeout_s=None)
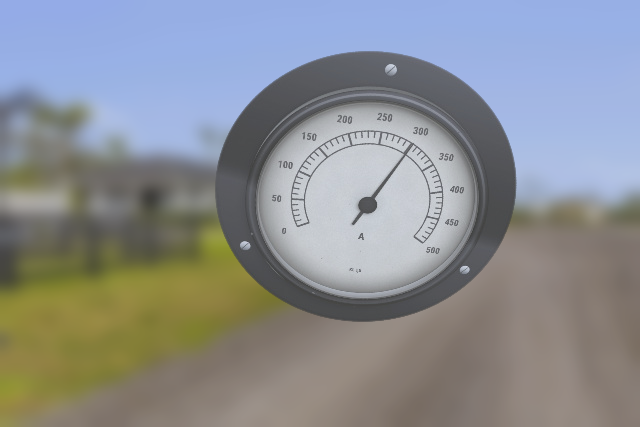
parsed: 300 A
